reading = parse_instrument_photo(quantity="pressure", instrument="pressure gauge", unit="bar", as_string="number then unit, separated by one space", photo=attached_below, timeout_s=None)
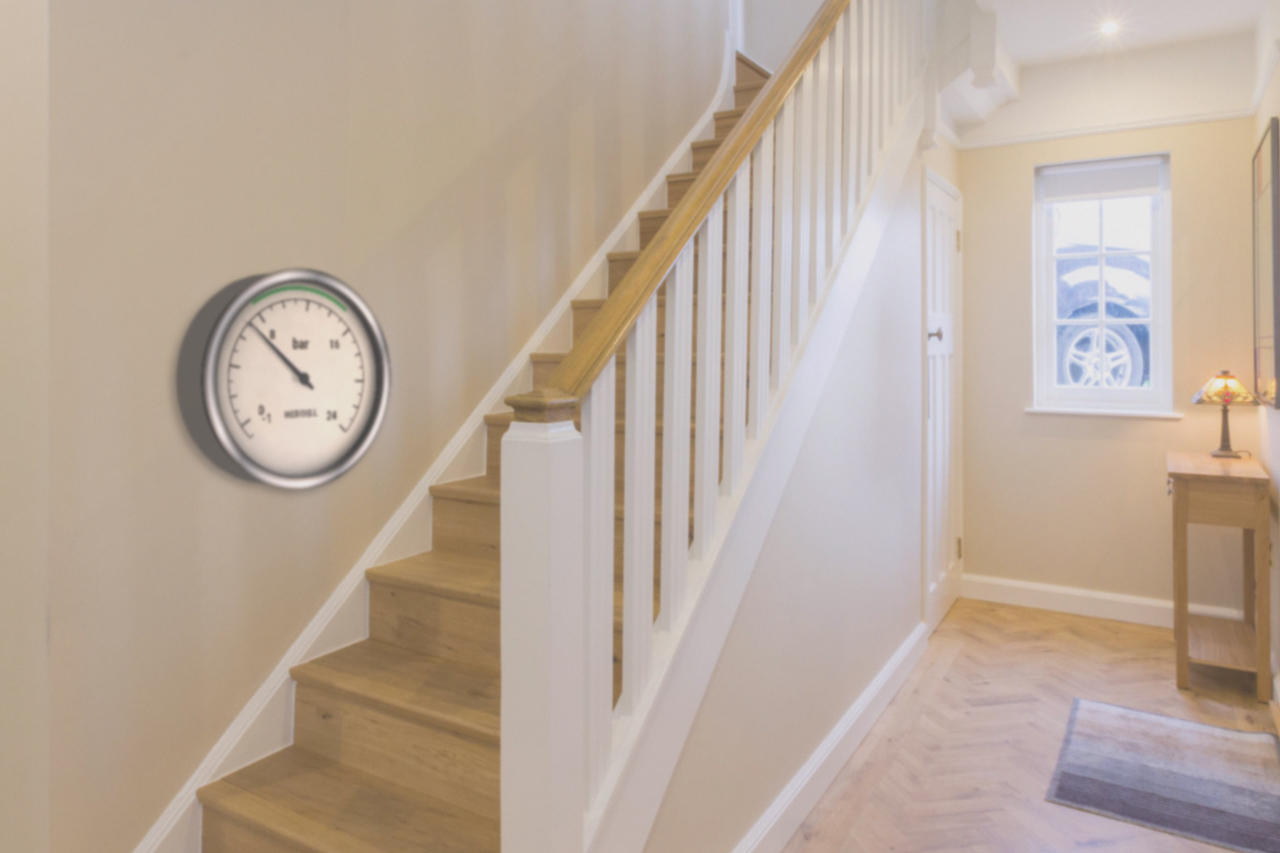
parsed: 7 bar
